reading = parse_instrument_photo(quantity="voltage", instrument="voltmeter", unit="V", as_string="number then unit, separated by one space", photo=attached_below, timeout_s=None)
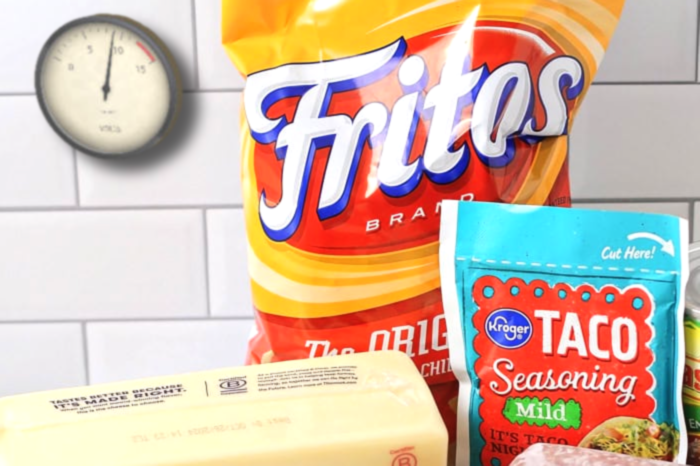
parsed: 9 V
